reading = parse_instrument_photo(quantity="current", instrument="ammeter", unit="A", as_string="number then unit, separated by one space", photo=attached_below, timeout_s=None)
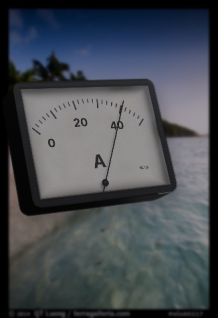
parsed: 40 A
